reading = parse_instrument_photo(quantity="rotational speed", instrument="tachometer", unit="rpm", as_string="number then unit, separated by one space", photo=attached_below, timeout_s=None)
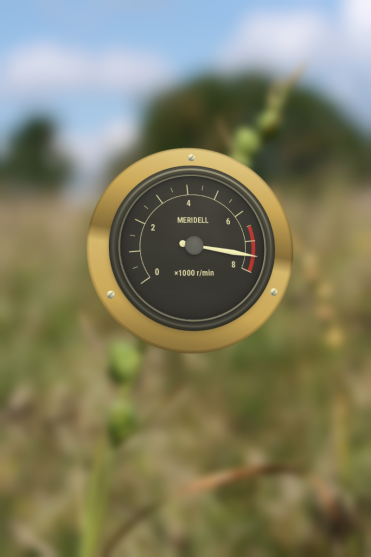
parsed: 7500 rpm
